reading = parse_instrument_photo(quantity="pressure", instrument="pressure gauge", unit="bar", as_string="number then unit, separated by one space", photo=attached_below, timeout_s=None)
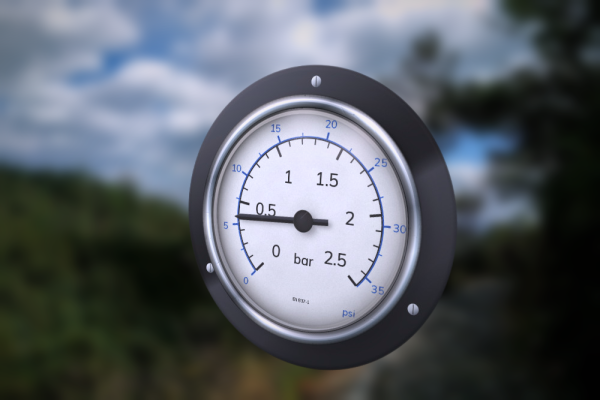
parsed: 0.4 bar
